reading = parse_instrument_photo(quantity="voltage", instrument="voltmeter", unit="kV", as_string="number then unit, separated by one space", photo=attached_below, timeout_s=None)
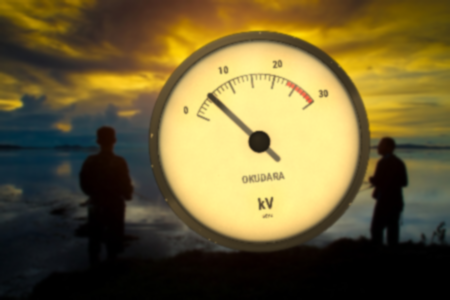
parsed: 5 kV
